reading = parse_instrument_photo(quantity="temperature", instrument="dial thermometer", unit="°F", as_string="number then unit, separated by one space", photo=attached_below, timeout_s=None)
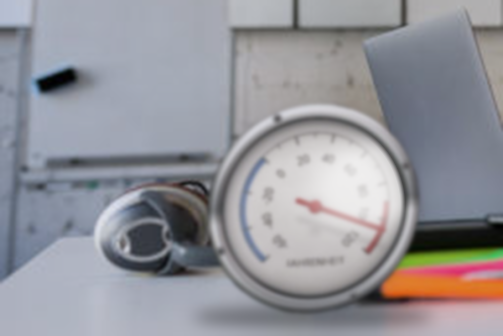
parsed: 105 °F
